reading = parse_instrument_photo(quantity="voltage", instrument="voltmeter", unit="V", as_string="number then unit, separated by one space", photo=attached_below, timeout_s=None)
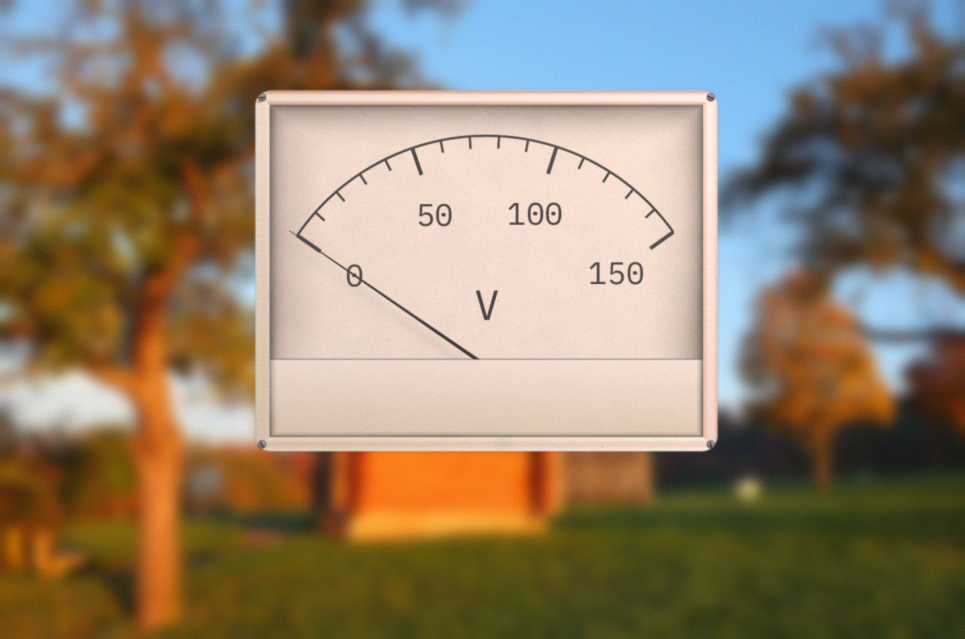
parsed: 0 V
